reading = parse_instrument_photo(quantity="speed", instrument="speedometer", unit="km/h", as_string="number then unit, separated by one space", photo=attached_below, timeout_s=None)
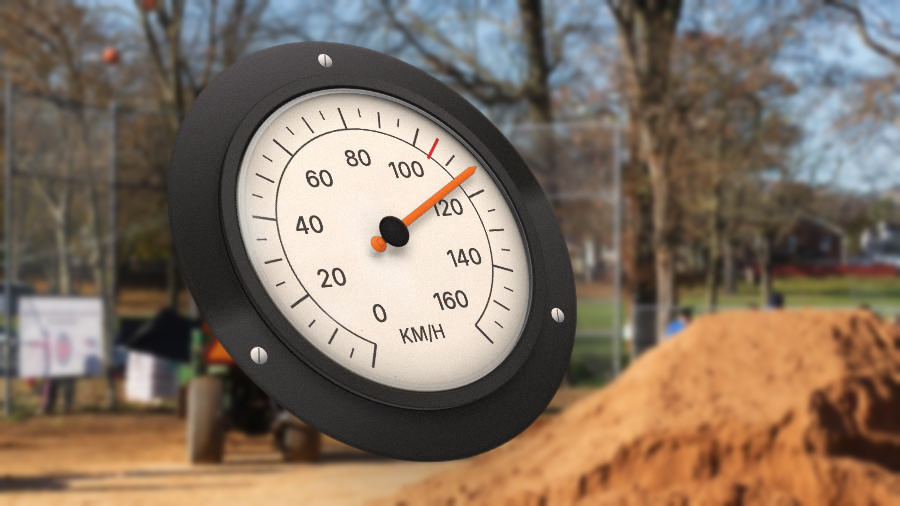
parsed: 115 km/h
